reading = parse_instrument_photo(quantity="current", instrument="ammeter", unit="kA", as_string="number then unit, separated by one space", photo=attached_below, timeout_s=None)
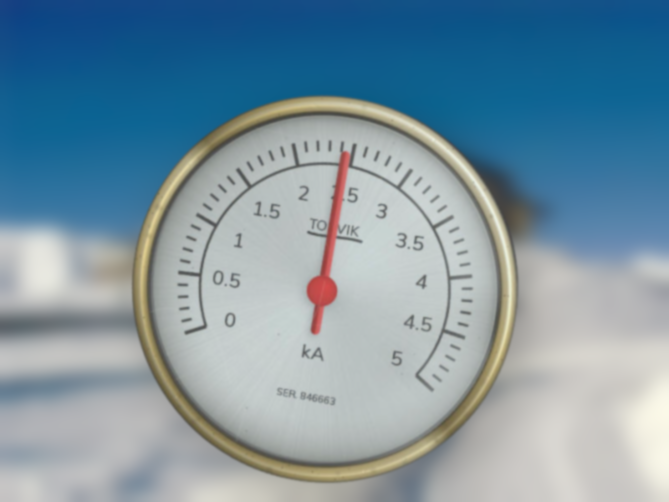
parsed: 2.45 kA
